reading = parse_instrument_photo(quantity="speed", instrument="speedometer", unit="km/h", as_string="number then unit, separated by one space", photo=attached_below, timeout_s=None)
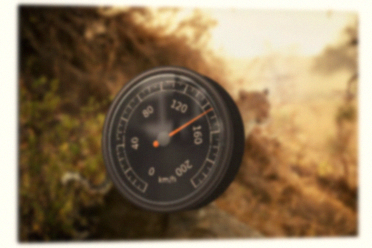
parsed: 145 km/h
